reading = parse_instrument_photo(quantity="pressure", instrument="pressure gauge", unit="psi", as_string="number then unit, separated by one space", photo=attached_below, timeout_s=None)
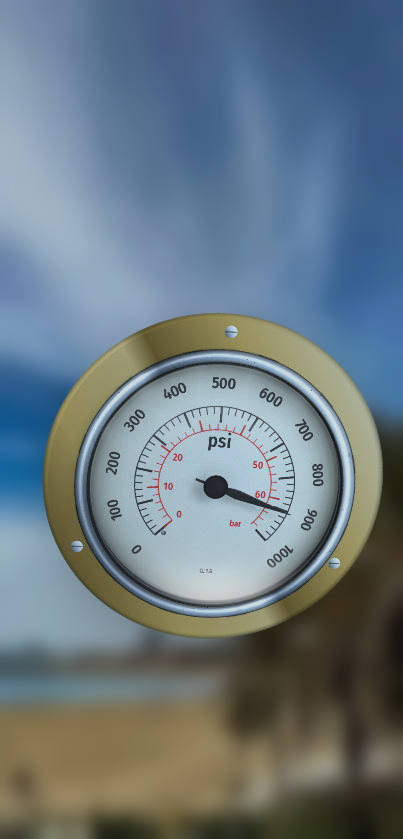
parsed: 900 psi
